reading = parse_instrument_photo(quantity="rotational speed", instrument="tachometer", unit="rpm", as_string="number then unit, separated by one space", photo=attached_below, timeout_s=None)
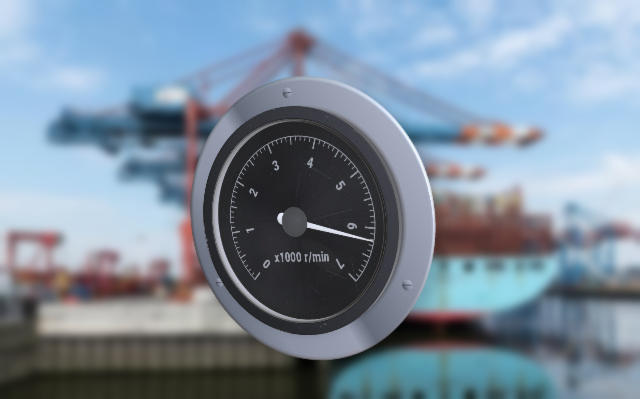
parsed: 6200 rpm
